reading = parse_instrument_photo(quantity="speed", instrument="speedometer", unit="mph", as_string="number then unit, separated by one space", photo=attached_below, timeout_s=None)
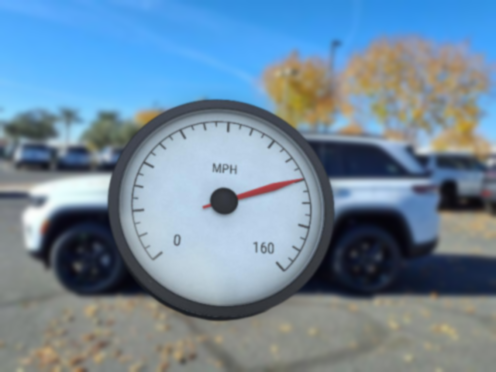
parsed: 120 mph
